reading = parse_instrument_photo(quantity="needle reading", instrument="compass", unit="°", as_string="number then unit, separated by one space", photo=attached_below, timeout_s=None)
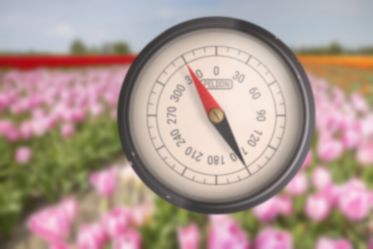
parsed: 330 °
